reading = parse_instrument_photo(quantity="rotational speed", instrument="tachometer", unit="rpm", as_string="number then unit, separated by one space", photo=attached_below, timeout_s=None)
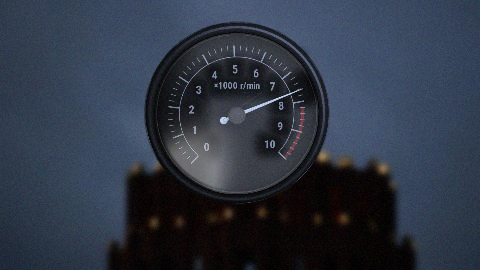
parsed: 7600 rpm
